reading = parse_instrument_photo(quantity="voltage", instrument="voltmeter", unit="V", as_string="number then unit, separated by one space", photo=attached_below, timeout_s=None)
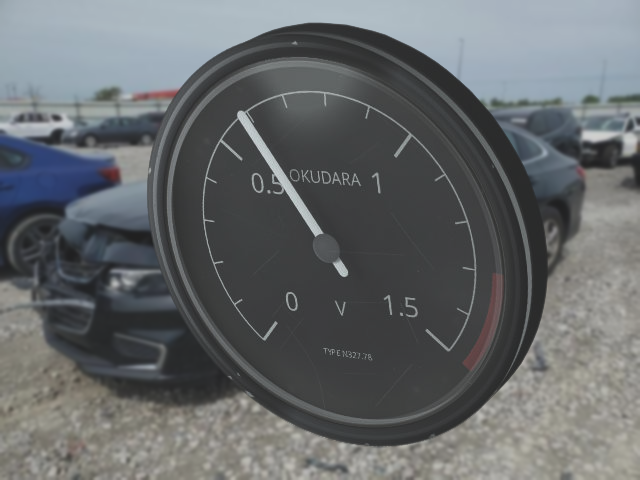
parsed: 0.6 V
